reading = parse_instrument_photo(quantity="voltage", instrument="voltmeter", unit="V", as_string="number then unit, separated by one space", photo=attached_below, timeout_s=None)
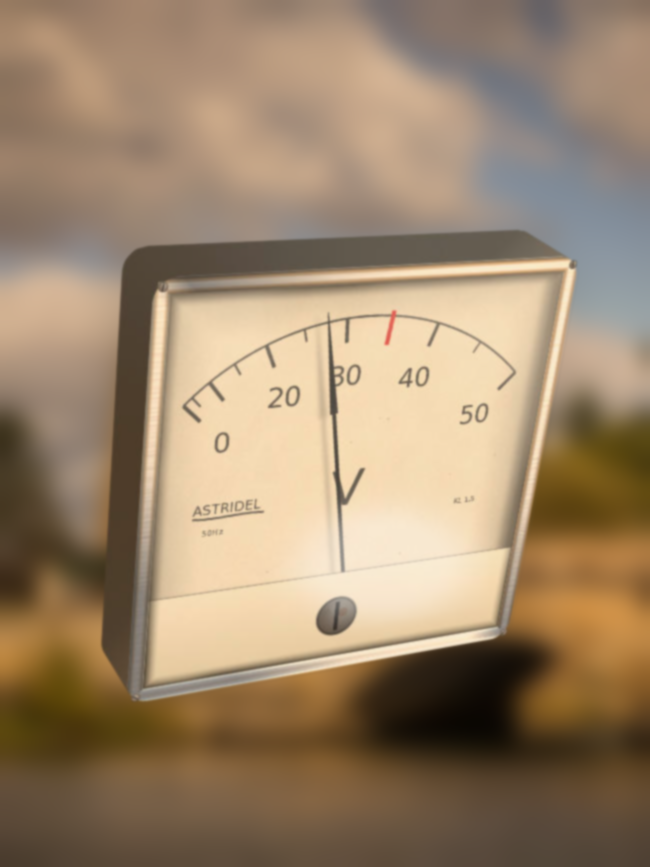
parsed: 27.5 V
